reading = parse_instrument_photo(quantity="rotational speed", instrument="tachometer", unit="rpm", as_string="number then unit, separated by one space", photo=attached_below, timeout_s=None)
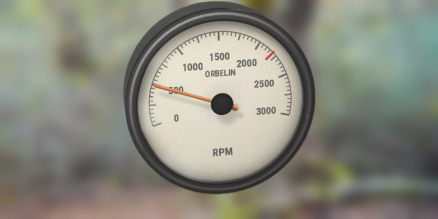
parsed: 500 rpm
